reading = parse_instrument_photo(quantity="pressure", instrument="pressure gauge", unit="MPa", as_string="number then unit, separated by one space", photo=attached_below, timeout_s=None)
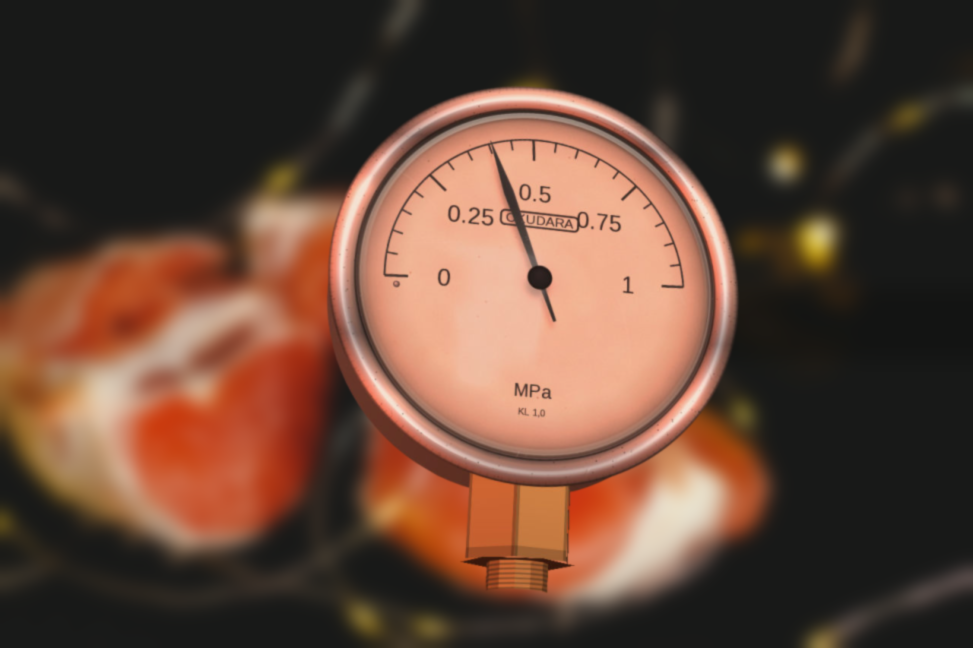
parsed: 0.4 MPa
